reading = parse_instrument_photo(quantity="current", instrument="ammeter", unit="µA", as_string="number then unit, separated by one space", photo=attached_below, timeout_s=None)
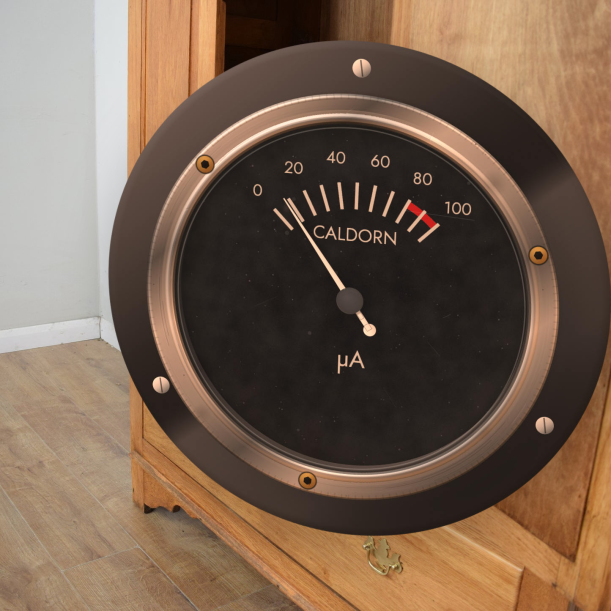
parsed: 10 µA
